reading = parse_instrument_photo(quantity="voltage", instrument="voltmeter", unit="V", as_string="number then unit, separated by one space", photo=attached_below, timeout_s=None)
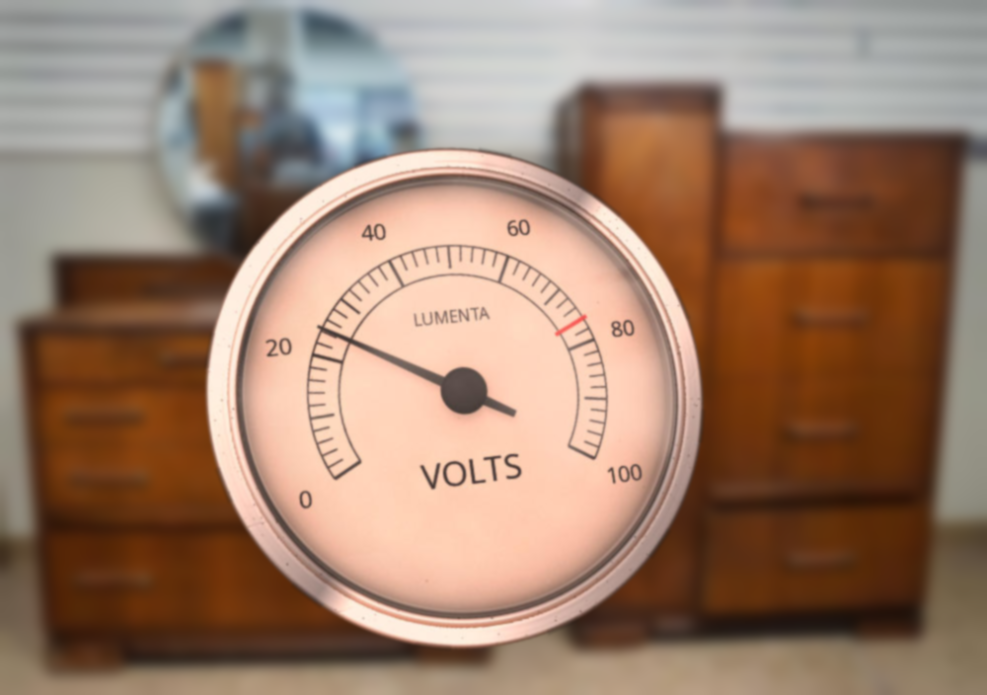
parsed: 24 V
